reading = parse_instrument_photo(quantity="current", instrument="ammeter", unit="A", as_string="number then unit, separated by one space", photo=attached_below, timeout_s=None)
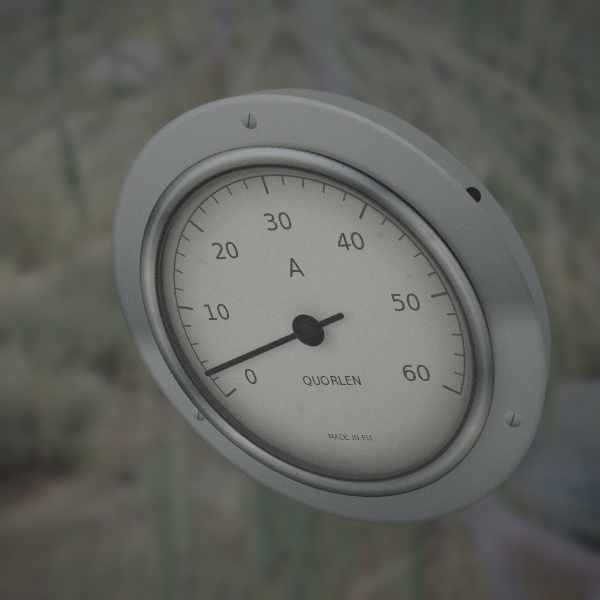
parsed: 3 A
